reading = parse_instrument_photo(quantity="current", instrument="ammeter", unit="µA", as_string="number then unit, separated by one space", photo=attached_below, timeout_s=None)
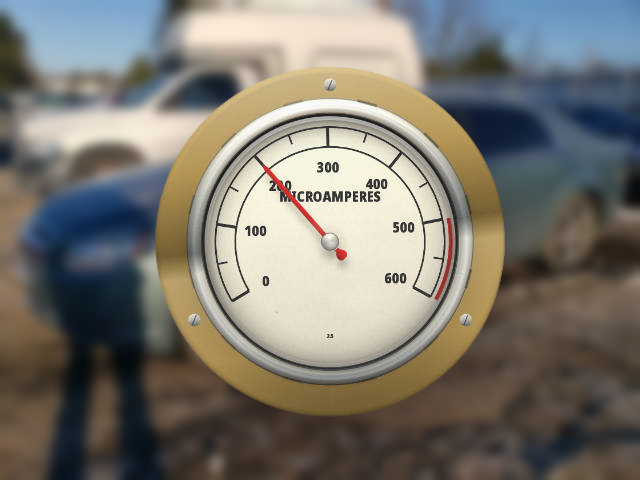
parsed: 200 µA
